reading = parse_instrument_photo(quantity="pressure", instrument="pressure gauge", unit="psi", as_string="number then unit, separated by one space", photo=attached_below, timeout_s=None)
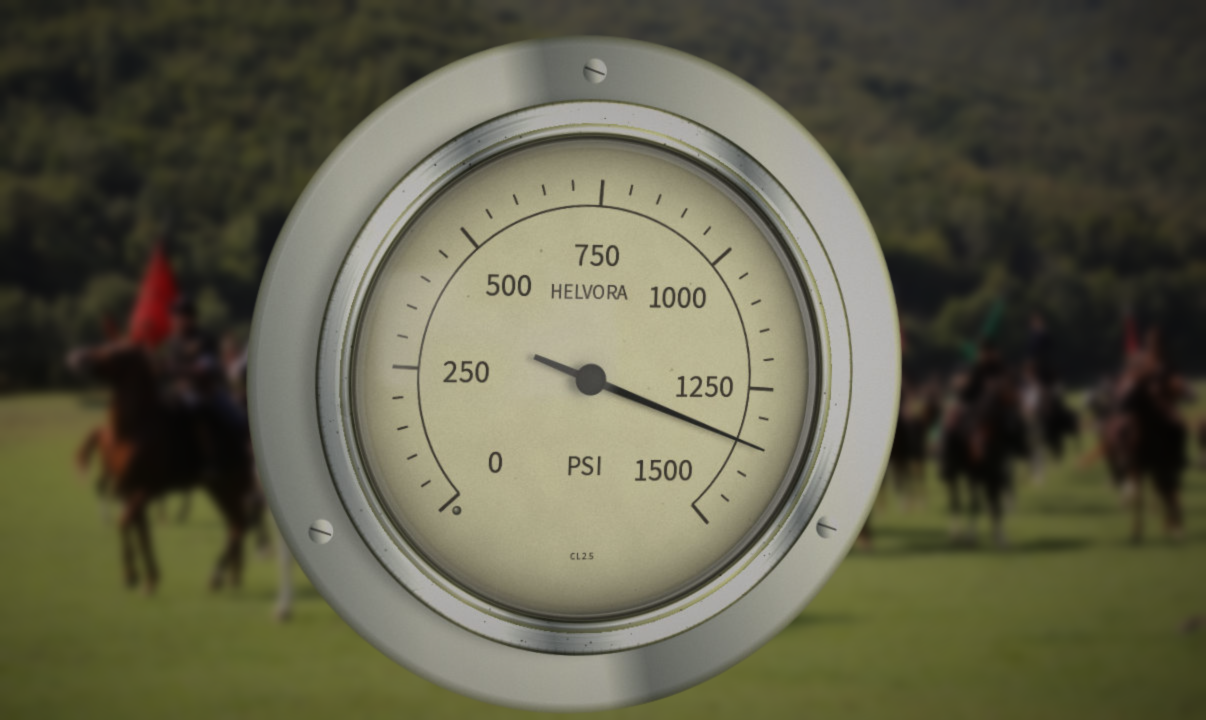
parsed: 1350 psi
